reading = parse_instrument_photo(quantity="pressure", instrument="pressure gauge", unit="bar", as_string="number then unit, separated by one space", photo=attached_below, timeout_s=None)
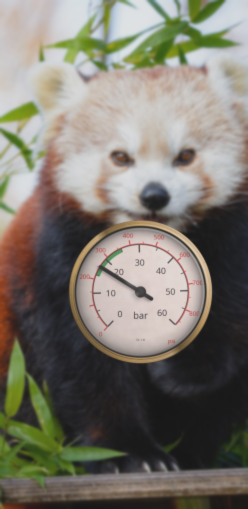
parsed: 17.5 bar
